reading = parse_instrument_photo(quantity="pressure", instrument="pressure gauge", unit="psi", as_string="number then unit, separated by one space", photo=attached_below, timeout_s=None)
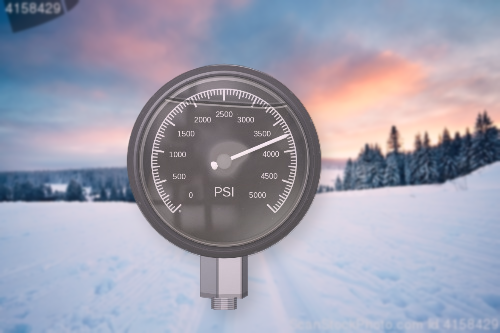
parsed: 3750 psi
